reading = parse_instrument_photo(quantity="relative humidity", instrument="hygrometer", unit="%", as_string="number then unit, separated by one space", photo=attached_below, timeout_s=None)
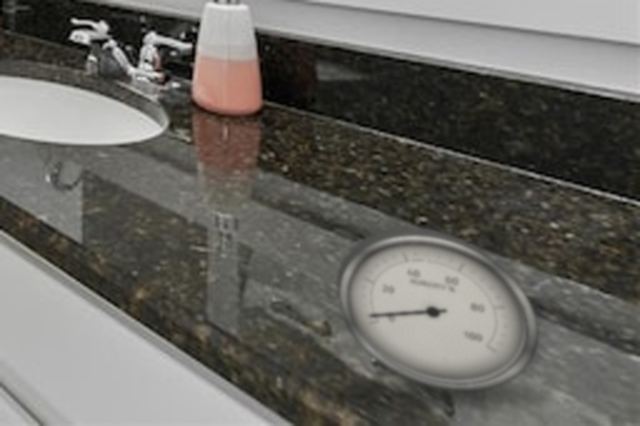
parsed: 4 %
